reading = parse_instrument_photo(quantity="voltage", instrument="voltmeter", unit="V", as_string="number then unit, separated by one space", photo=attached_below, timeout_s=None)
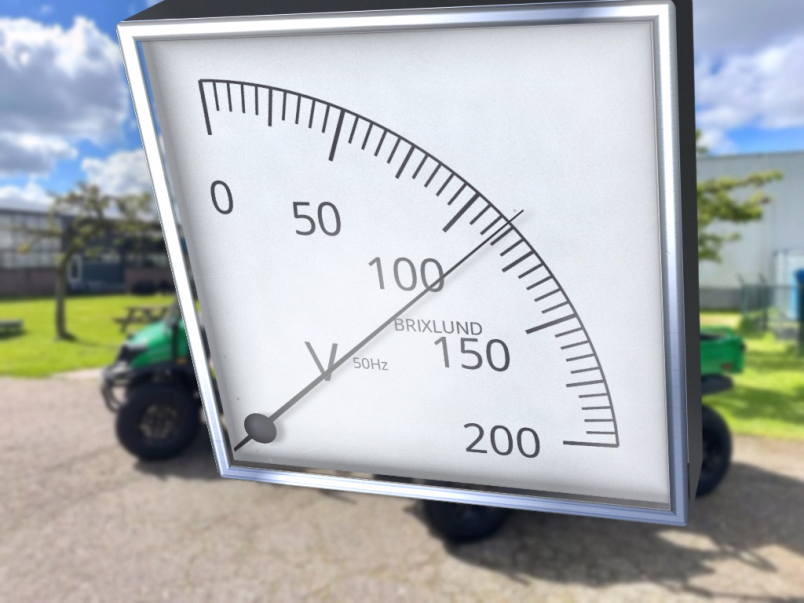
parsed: 112.5 V
